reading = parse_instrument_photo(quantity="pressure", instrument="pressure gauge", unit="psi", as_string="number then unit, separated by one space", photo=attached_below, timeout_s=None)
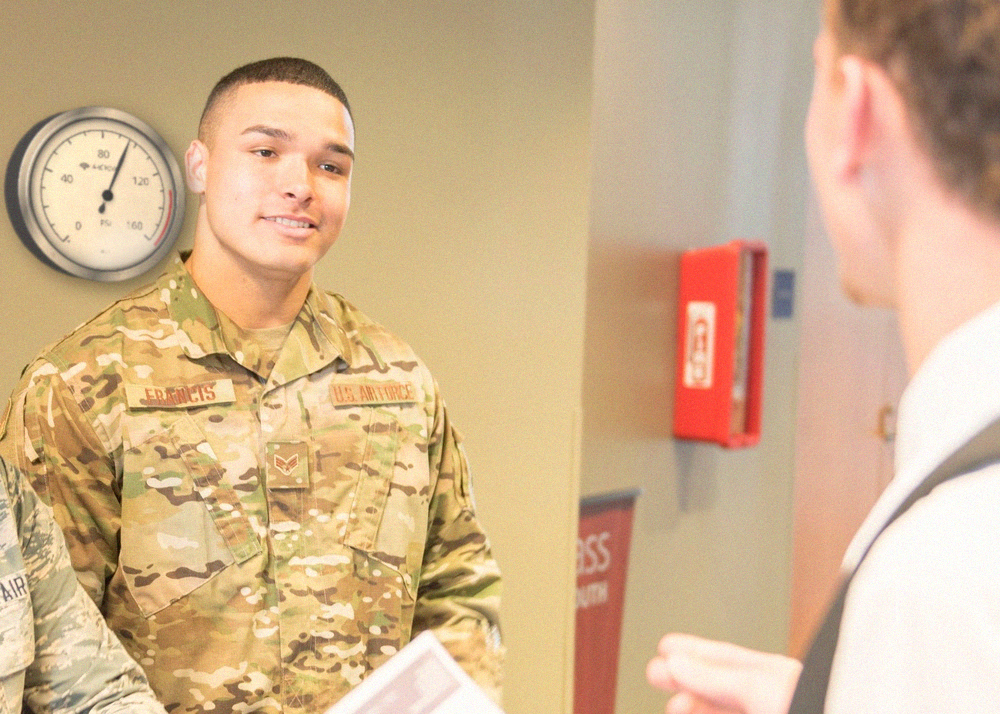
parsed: 95 psi
